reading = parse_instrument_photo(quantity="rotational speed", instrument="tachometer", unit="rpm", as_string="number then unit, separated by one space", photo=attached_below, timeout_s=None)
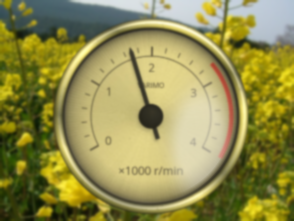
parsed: 1700 rpm
